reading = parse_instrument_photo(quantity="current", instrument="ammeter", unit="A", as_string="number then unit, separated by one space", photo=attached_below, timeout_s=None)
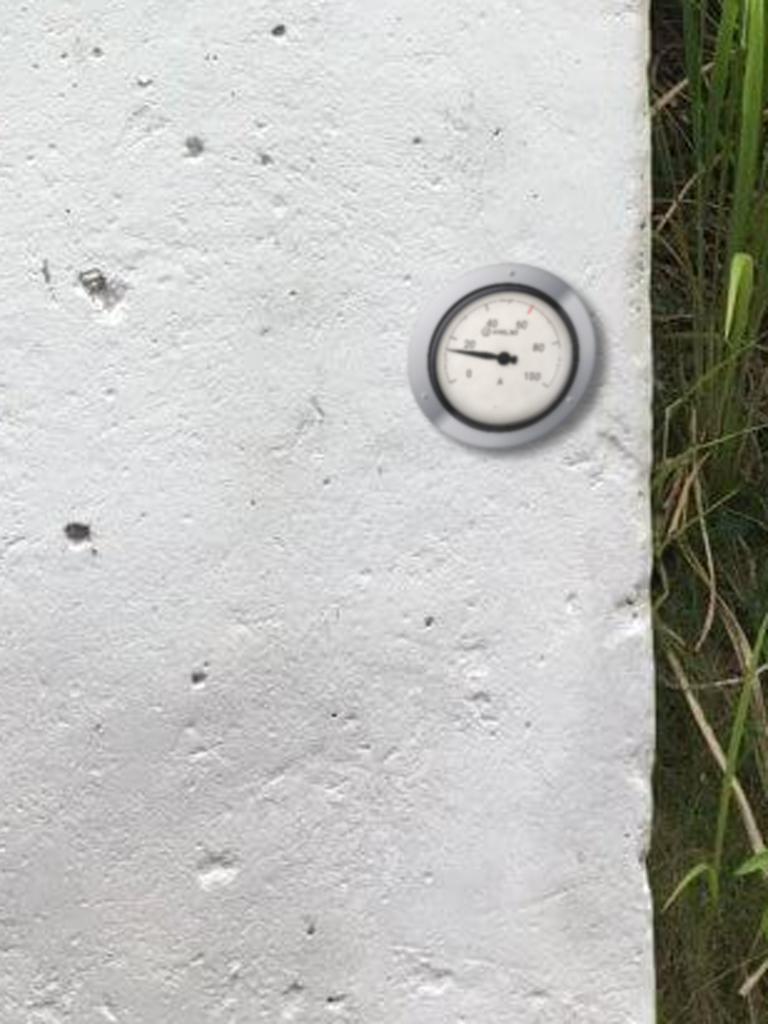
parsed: 15 A
